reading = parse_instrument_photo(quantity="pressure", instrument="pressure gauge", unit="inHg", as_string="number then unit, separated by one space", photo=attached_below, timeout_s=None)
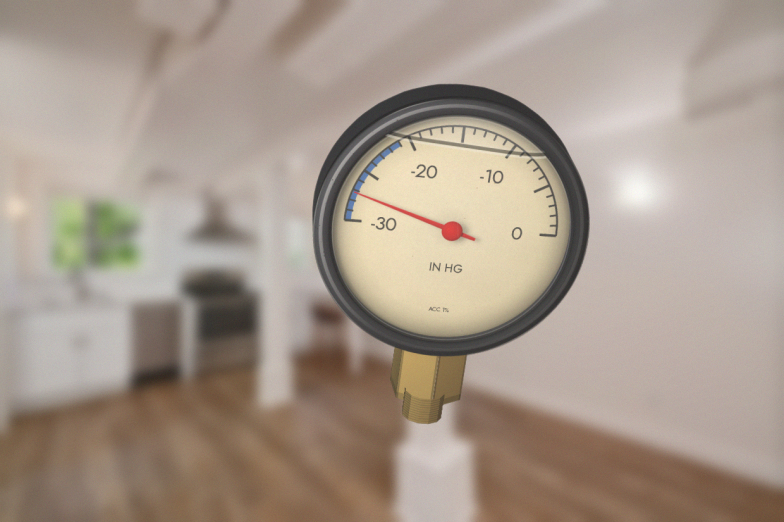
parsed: -27 inHg
